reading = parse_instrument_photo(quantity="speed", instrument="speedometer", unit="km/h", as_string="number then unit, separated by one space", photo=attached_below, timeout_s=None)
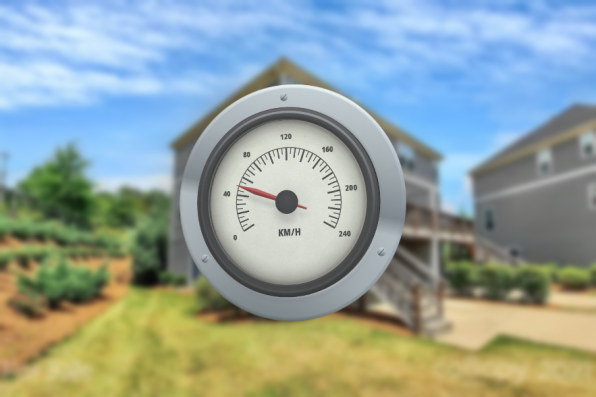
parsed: 50 km/h
